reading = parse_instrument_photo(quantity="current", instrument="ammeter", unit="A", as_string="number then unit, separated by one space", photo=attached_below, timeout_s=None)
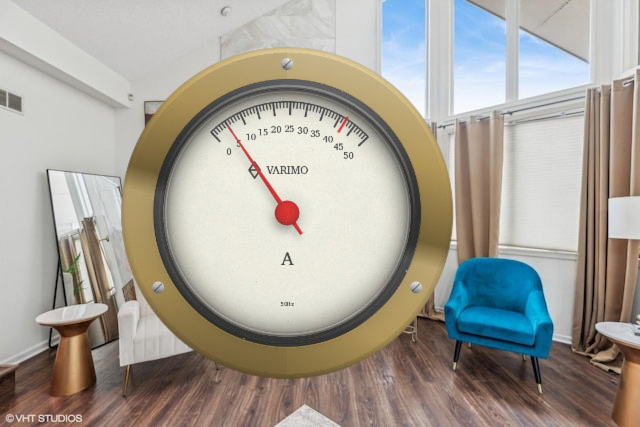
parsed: 5 A
